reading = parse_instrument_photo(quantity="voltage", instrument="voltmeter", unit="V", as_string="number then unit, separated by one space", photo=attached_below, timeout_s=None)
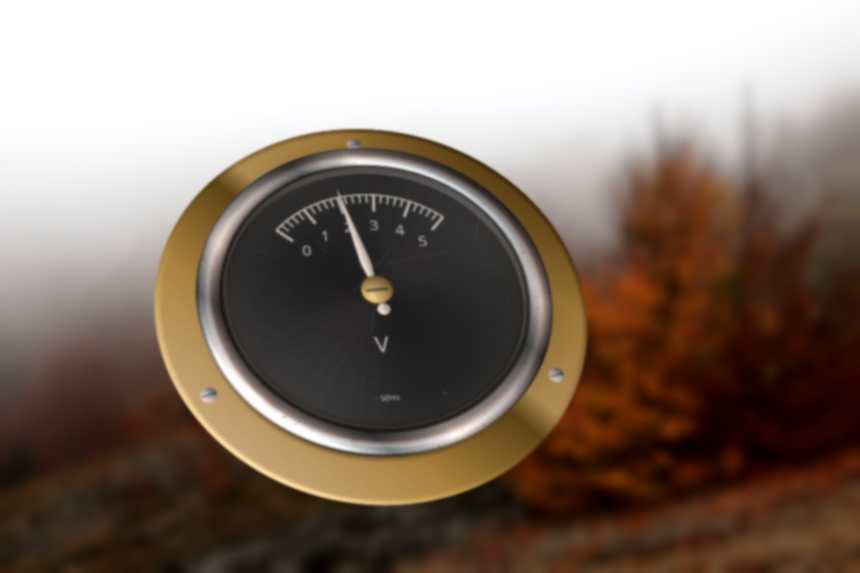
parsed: 2 V
